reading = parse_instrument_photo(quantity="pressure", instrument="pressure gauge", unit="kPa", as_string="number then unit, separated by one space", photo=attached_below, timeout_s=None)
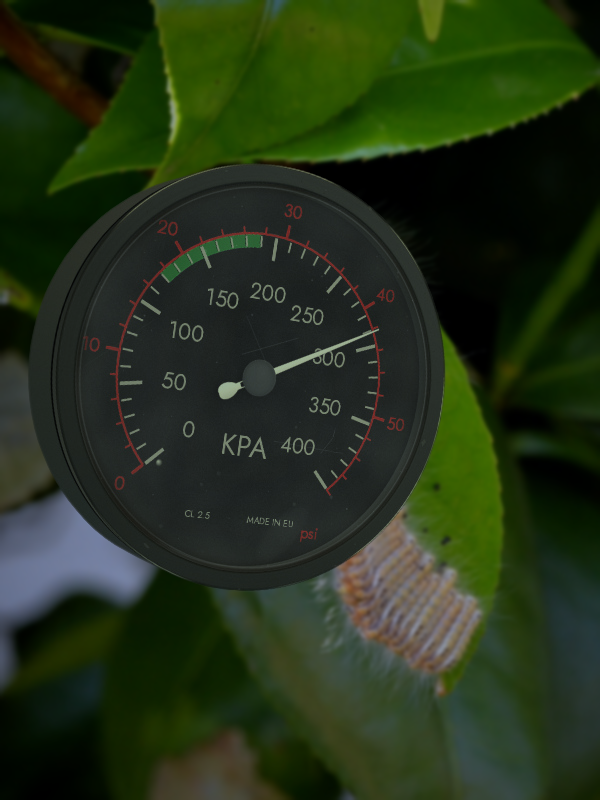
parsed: 290 kPa
